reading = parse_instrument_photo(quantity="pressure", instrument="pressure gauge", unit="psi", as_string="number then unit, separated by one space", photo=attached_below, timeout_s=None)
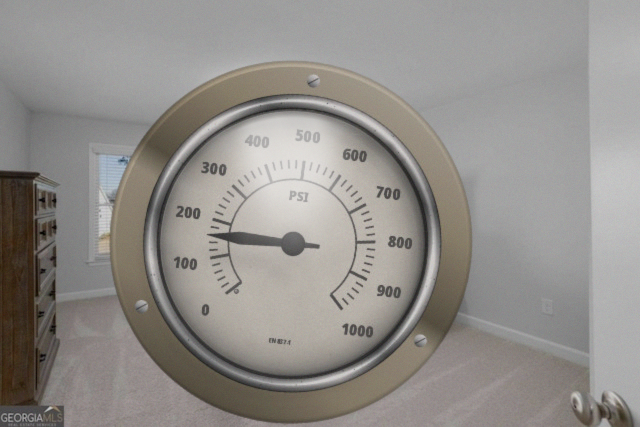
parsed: 160 psi
